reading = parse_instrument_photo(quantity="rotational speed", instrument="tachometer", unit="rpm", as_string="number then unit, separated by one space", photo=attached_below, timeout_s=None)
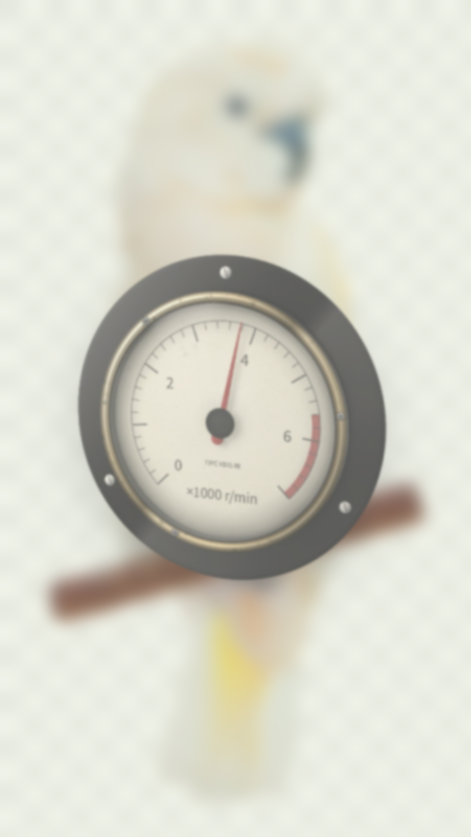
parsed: 3800 rpm
